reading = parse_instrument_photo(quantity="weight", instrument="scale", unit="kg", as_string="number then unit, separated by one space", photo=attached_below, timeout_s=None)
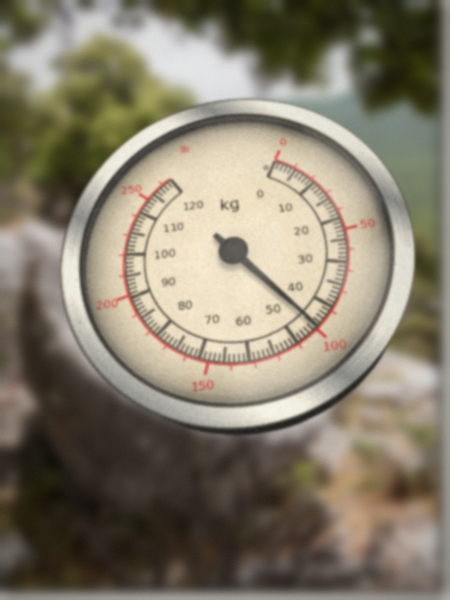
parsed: 45 kg
